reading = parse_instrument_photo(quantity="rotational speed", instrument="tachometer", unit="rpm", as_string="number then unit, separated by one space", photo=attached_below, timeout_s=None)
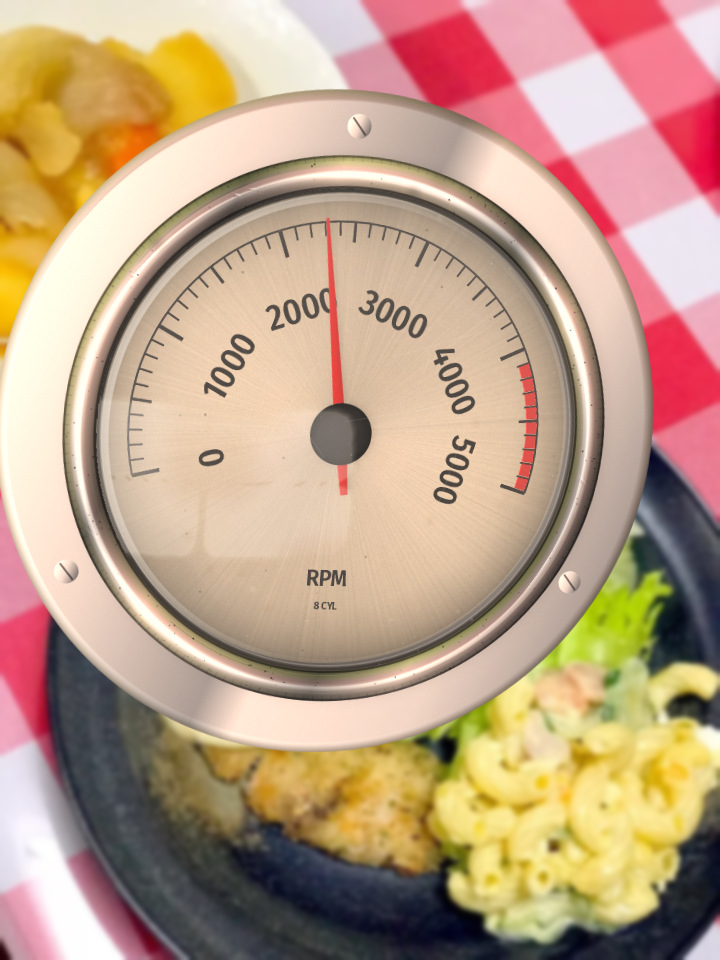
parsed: 2300 rpm
